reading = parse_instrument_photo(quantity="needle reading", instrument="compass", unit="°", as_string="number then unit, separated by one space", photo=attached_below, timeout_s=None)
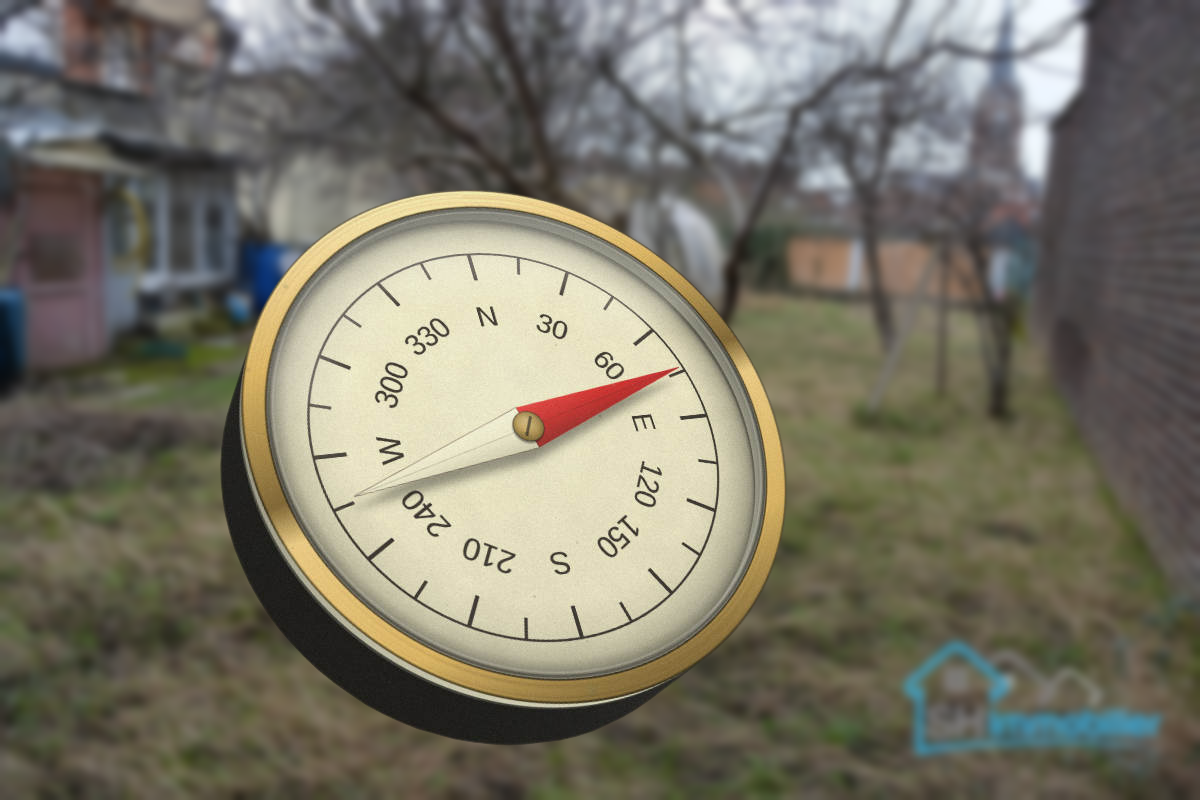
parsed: 75 °
